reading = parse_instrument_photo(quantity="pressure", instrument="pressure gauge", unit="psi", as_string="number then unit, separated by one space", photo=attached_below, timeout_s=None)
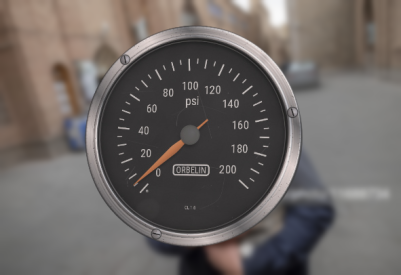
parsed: 5 psi
